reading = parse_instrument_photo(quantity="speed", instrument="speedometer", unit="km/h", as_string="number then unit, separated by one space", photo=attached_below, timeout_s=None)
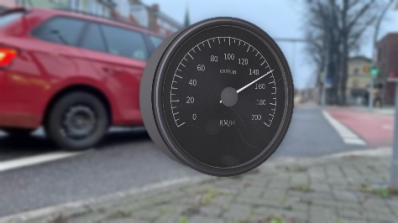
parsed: 150 km/h
